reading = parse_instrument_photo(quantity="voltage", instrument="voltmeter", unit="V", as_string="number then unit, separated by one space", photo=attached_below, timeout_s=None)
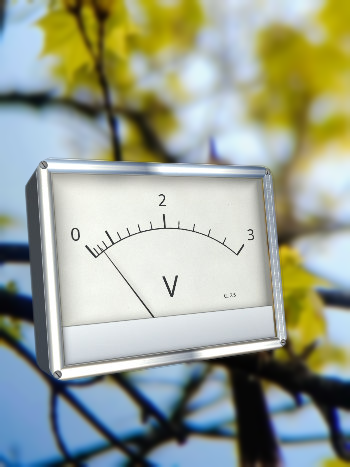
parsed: 0.6 V
